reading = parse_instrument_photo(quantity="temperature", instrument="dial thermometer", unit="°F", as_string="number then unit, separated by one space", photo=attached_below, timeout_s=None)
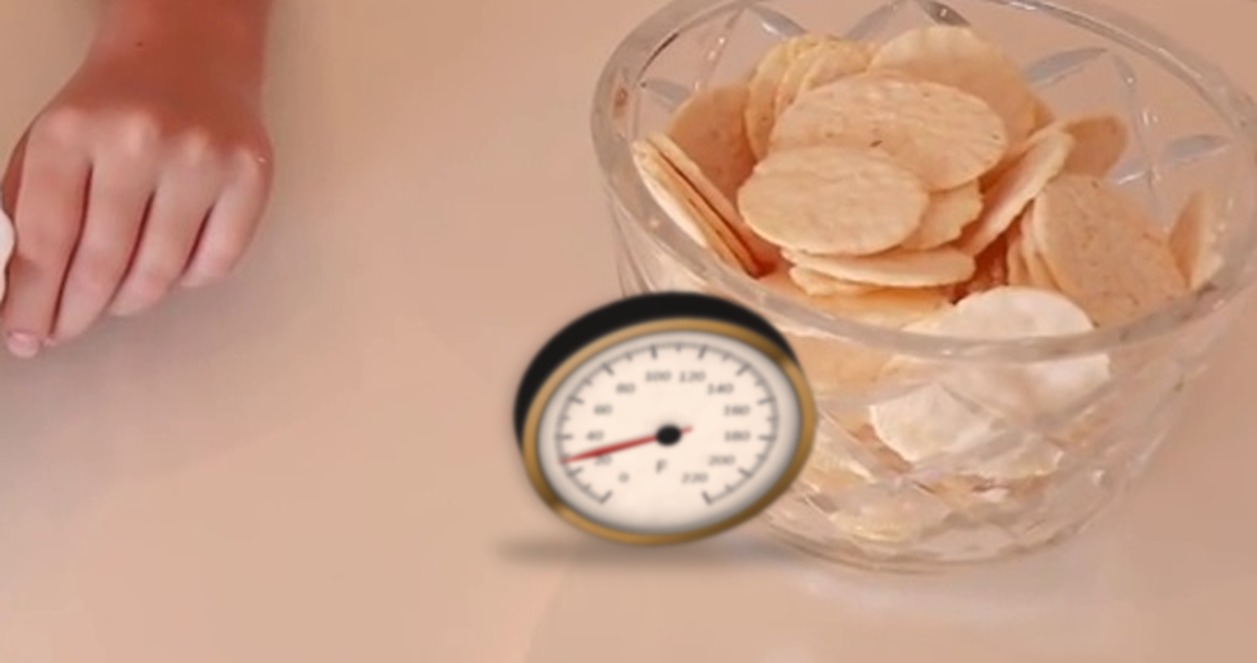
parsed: 30 °F
